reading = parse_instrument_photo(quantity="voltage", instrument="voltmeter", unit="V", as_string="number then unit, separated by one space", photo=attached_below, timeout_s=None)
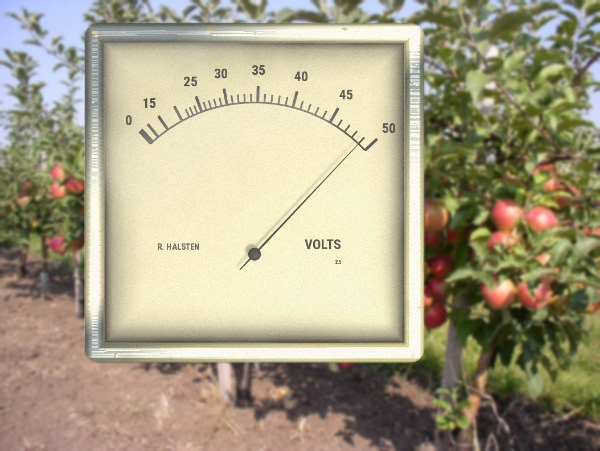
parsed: 49 V
